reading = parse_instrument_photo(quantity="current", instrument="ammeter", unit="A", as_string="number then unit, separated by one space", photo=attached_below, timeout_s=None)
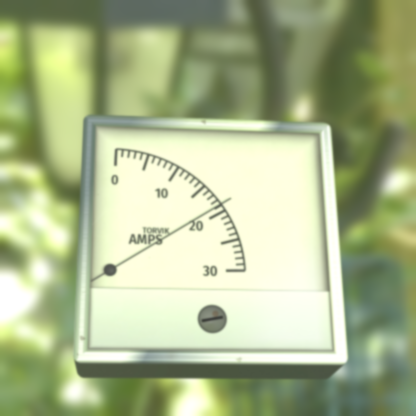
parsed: 19 A
